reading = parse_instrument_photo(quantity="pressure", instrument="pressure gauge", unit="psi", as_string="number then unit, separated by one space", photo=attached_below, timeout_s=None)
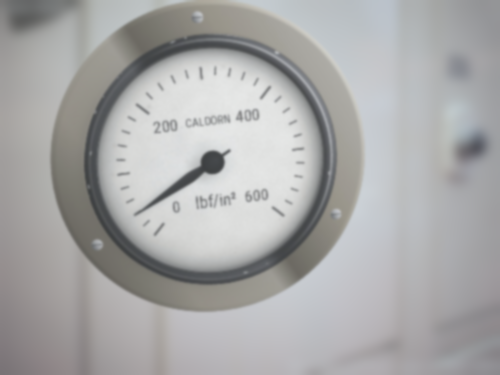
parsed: 40 psi
